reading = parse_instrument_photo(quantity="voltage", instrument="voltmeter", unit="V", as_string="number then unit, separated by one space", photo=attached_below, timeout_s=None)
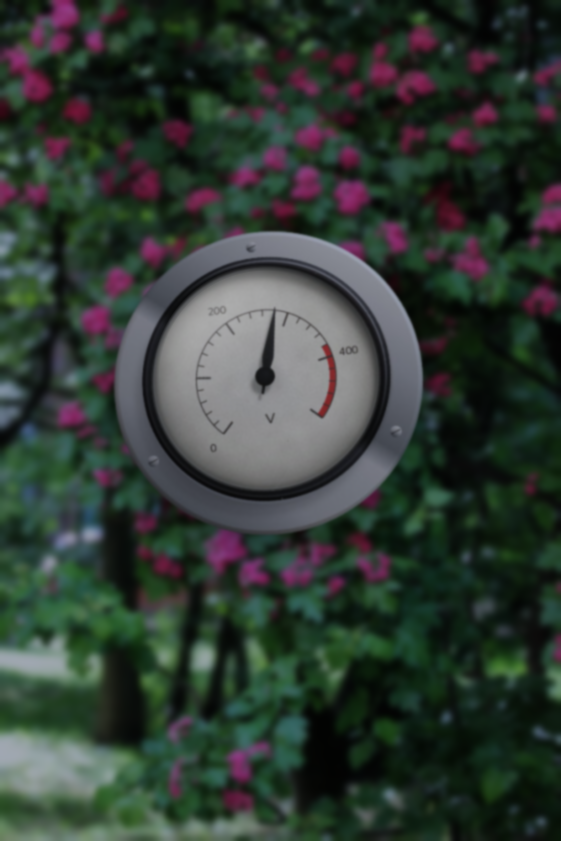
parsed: 280 V
